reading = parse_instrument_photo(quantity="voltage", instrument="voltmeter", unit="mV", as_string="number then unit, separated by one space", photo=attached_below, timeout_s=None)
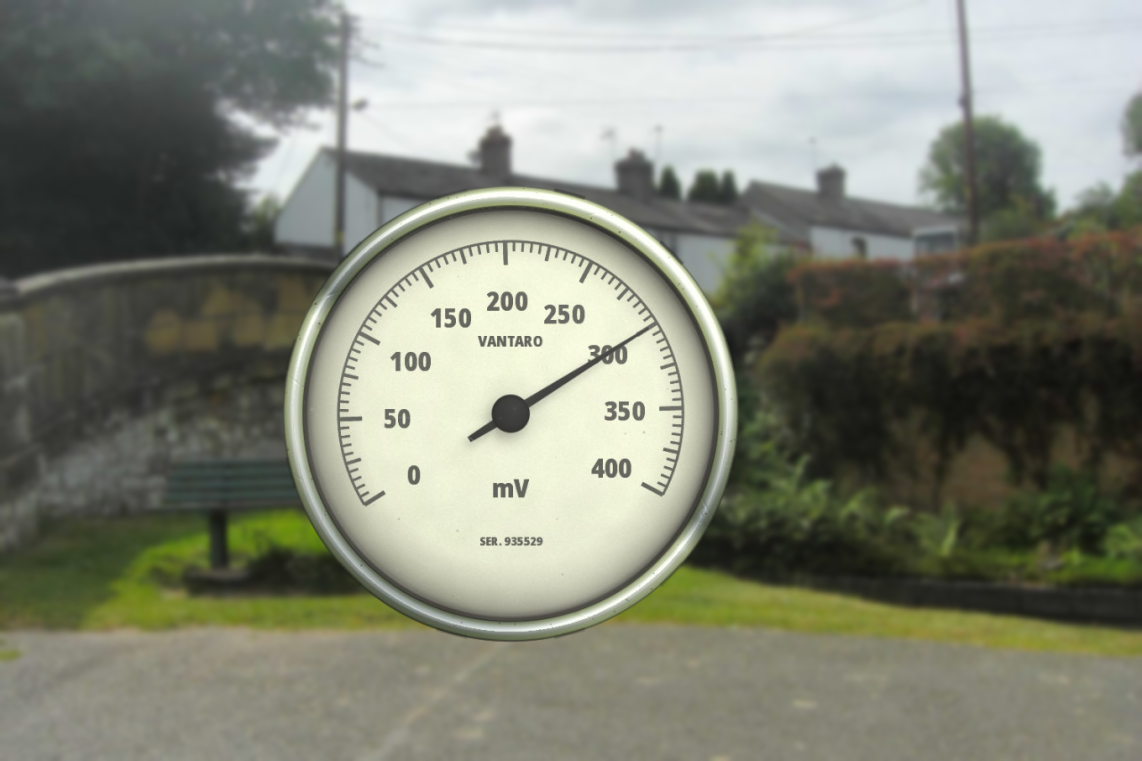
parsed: 300 mV
